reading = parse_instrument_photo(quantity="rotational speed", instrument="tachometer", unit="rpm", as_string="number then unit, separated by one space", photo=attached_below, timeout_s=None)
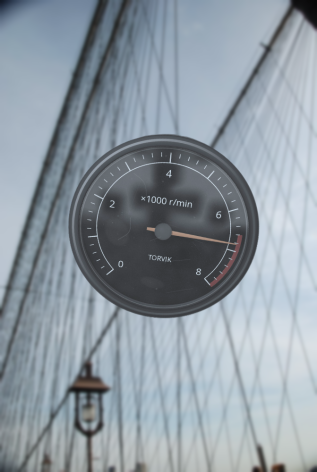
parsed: 6800 rpm
